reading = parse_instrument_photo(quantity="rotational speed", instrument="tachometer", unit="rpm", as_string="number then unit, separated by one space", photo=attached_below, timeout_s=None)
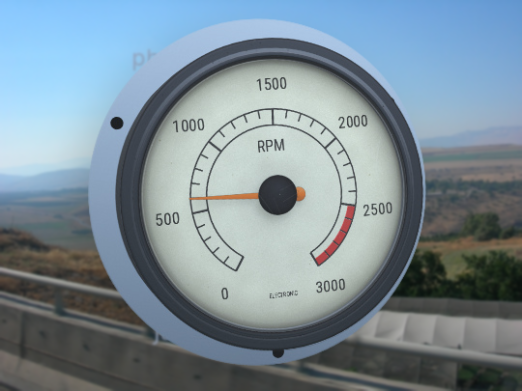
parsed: 600 rpm
